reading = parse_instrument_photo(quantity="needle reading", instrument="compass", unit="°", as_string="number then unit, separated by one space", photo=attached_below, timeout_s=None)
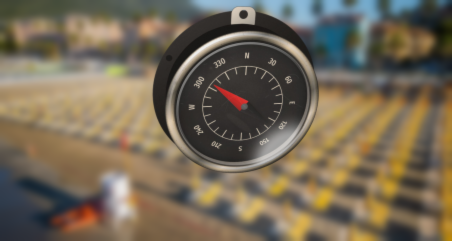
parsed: 307.5 °
